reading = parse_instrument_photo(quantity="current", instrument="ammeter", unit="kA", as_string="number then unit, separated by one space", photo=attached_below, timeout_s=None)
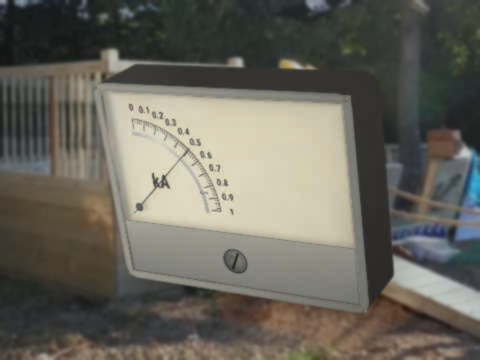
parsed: 0.5 kA
